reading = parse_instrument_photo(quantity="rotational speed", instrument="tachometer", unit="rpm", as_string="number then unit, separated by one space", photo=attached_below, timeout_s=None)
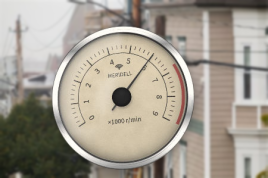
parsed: 6000 rpm
